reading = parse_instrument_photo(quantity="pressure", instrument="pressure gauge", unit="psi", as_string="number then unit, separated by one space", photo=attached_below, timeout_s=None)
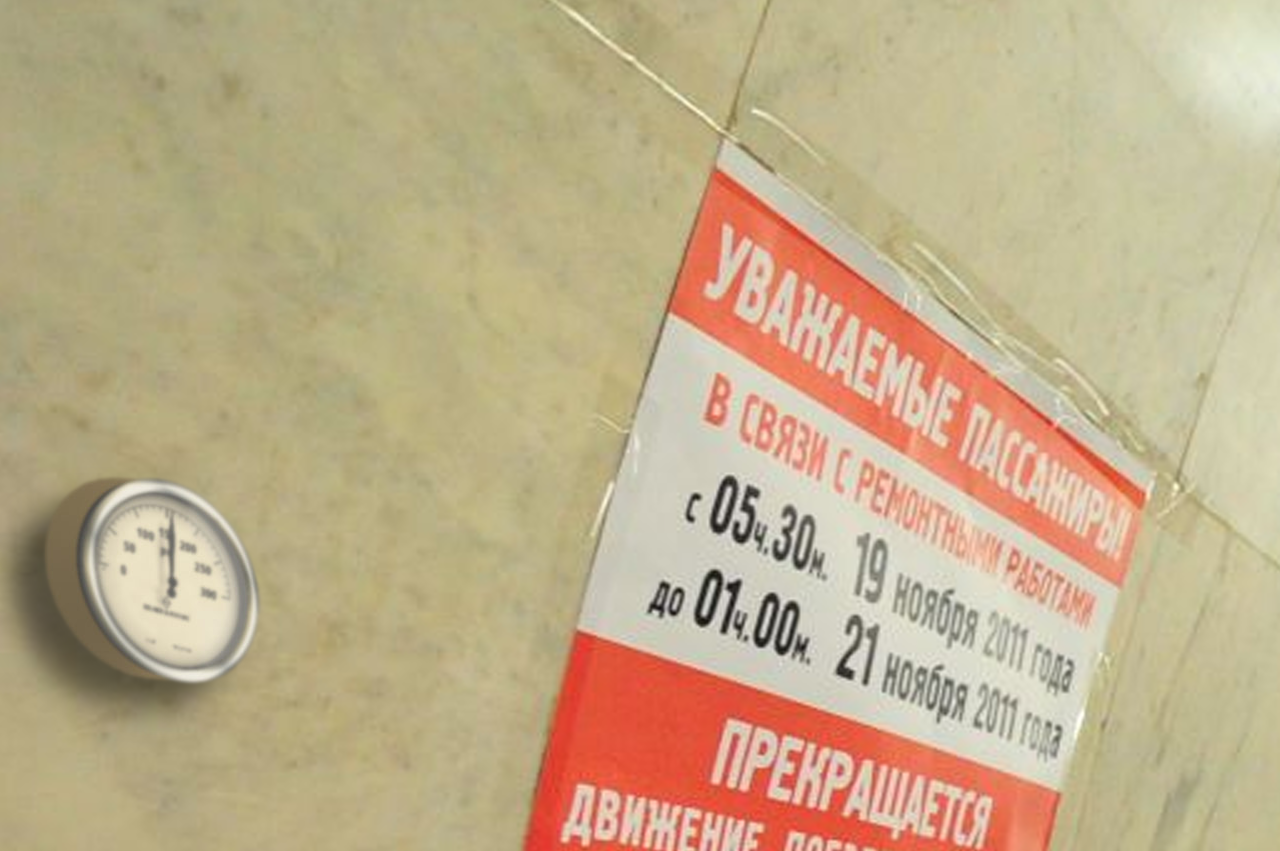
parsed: 150 psi
